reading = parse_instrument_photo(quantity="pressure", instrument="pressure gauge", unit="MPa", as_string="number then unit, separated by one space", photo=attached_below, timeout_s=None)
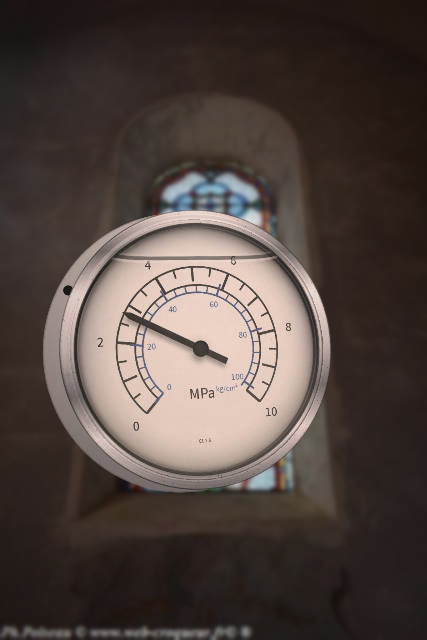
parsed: 2.75 MPa
